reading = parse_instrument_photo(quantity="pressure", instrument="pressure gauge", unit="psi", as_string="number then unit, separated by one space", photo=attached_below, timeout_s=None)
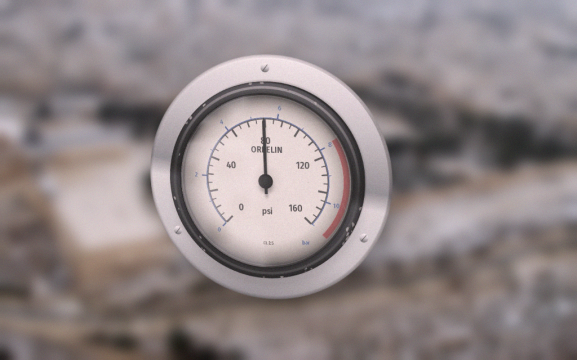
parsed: 80 psi
